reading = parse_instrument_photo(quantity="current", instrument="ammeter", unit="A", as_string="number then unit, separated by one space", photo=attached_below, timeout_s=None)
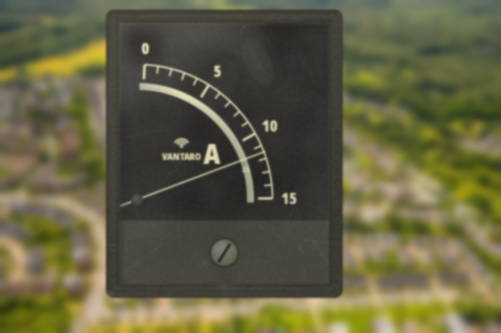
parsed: 11.5 A
